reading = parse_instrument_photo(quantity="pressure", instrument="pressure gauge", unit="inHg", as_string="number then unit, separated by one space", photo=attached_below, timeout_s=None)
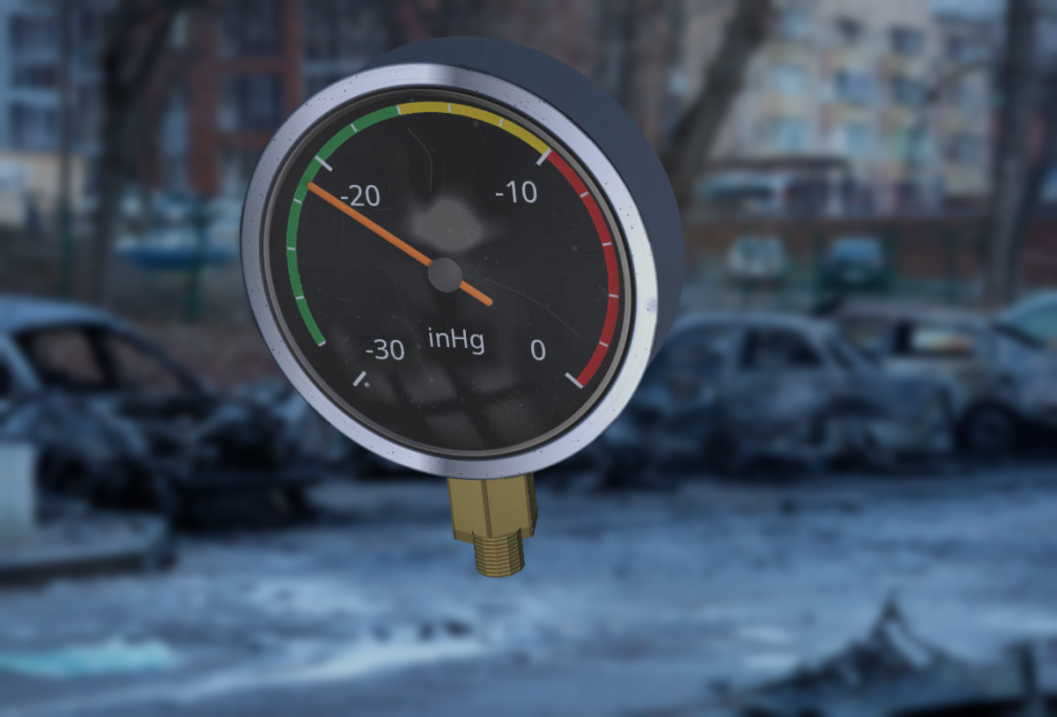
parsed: -21 inHg
